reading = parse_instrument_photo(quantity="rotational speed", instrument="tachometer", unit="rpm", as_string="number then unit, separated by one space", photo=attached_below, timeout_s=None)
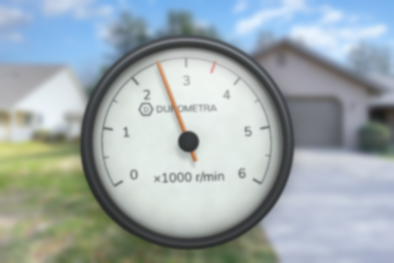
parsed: 2500 rpm
